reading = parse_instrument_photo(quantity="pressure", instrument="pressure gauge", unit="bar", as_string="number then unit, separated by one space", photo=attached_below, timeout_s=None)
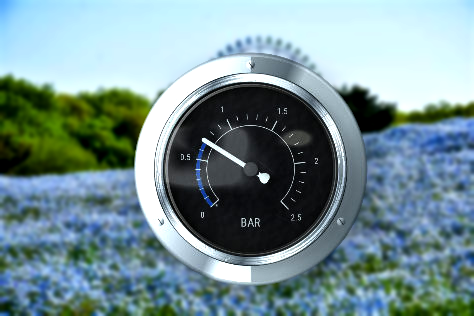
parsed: 0.7 bar
